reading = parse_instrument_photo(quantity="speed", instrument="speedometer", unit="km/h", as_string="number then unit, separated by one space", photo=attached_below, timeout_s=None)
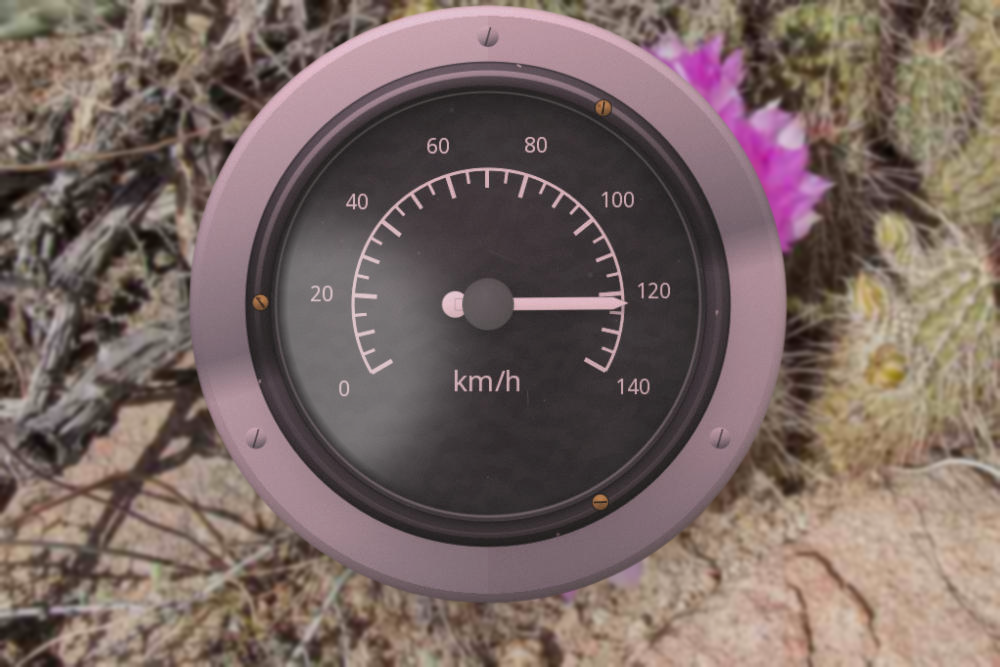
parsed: 122.5 km/h
